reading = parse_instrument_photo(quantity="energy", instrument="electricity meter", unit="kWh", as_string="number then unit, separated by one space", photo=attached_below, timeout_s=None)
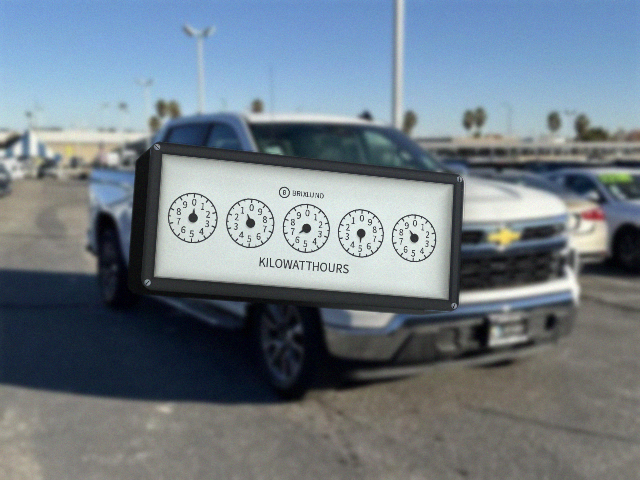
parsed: 649 kWh
